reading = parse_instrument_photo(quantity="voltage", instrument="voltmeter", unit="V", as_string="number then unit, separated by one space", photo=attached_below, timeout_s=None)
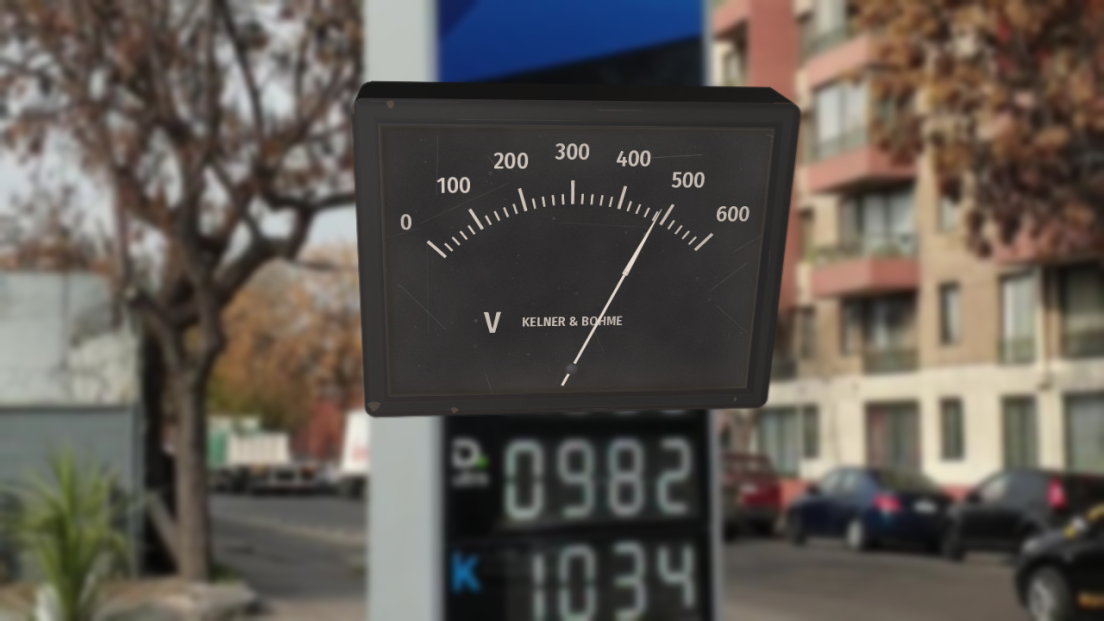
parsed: 480 V
